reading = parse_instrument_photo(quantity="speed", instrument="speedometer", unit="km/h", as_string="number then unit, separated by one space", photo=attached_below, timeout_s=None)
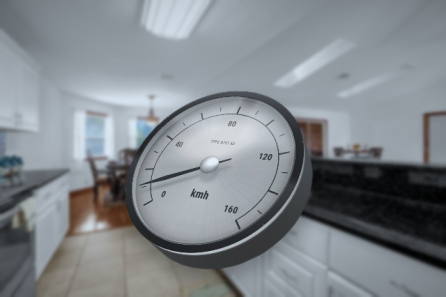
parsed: 10 km/h
